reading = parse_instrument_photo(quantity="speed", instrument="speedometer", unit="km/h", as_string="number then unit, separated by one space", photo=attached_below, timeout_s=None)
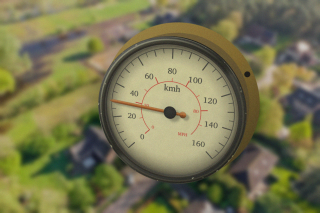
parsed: 30 km/h
